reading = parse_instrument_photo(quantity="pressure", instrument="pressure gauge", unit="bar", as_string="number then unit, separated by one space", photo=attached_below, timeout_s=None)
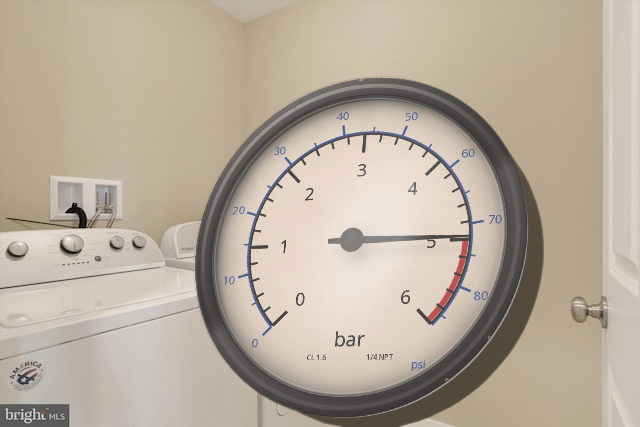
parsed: 5 bar
